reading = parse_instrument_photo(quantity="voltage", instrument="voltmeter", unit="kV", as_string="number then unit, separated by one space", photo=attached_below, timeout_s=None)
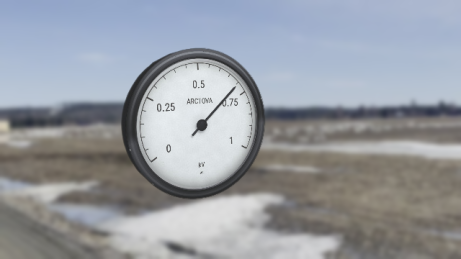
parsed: 0.7 kV
